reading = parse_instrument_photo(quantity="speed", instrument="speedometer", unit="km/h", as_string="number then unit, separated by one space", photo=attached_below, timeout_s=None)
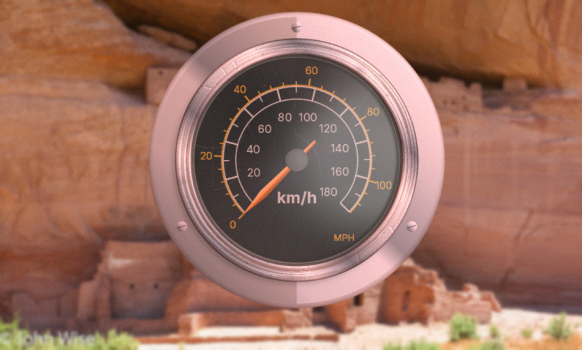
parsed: 0 km/h
